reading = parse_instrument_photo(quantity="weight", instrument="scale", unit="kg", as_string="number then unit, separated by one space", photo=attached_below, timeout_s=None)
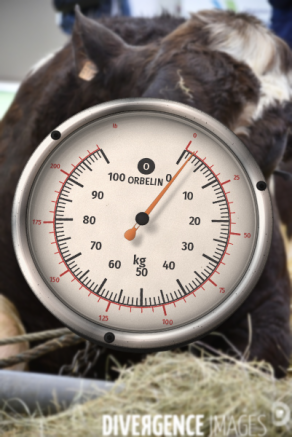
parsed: 2 kg
